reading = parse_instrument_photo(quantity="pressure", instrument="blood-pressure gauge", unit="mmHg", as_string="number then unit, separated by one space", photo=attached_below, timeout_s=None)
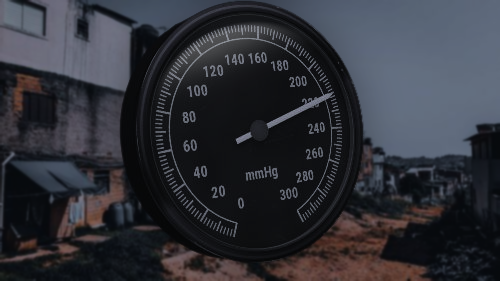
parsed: 220 mmHg
